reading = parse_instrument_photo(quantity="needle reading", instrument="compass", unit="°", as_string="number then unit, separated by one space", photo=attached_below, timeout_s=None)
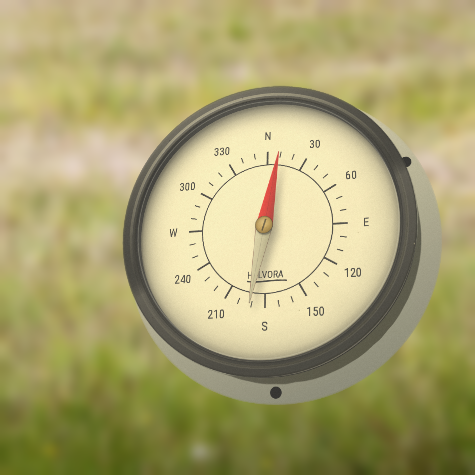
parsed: 10 °
